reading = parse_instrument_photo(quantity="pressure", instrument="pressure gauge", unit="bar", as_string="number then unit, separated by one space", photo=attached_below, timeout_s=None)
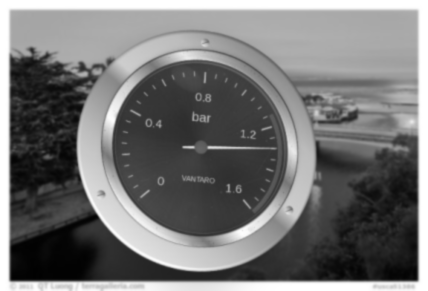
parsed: 1.3 bar
